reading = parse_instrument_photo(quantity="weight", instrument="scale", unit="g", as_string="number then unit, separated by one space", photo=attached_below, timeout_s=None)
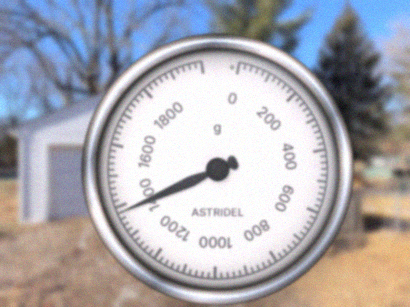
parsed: 1380 g
